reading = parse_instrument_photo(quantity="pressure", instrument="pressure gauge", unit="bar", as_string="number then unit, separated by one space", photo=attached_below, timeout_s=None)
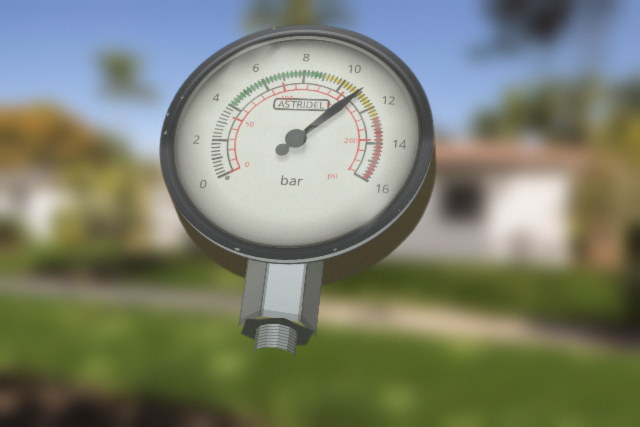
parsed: 11 bar
